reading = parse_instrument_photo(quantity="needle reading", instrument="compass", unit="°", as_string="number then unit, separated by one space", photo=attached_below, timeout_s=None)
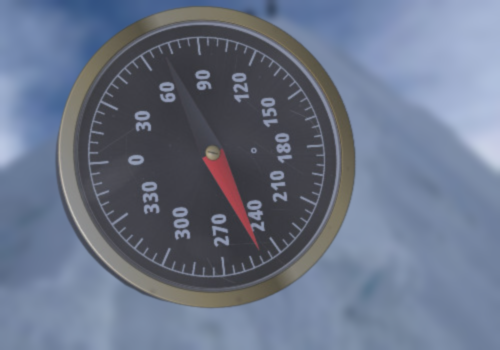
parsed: 250 °
